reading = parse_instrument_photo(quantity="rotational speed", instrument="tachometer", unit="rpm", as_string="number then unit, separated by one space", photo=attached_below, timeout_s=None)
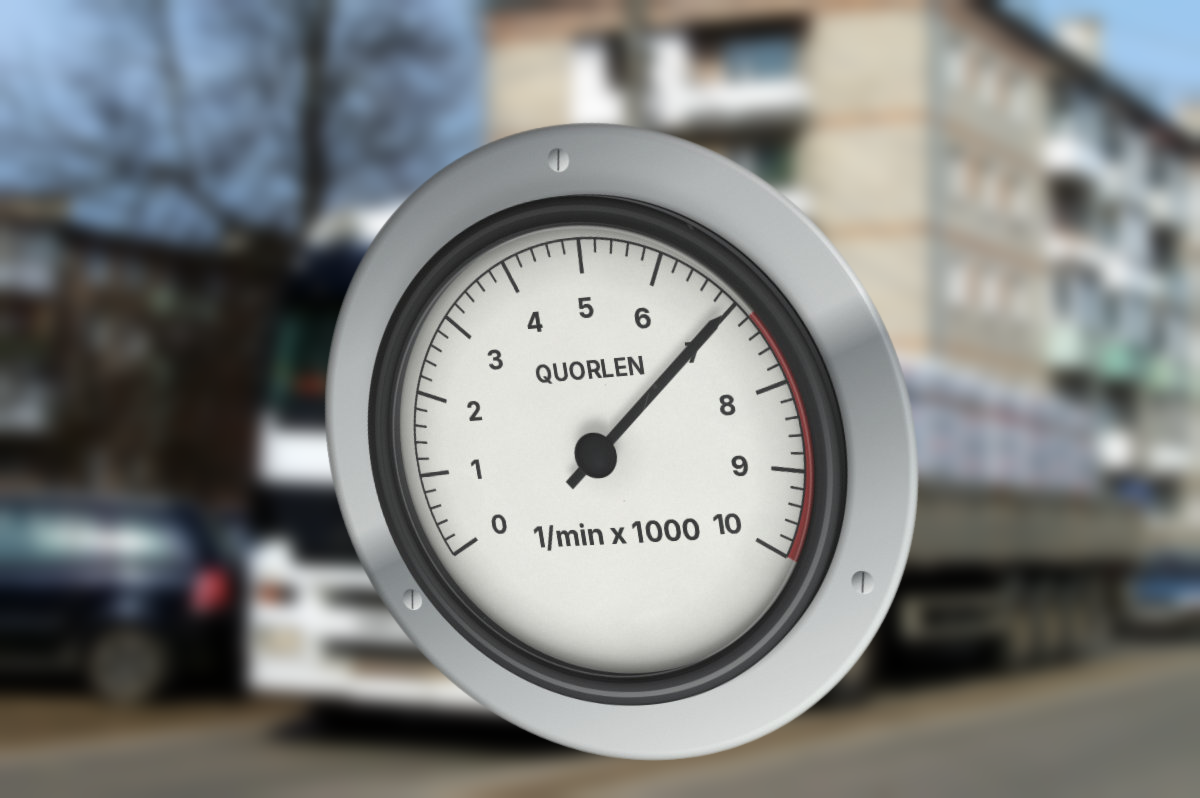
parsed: 7000 rpm
